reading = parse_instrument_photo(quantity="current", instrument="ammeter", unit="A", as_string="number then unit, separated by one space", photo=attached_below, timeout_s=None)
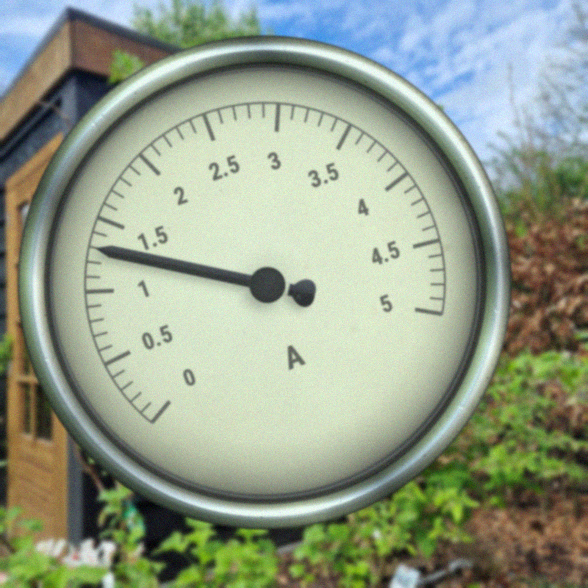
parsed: 1.3 A
